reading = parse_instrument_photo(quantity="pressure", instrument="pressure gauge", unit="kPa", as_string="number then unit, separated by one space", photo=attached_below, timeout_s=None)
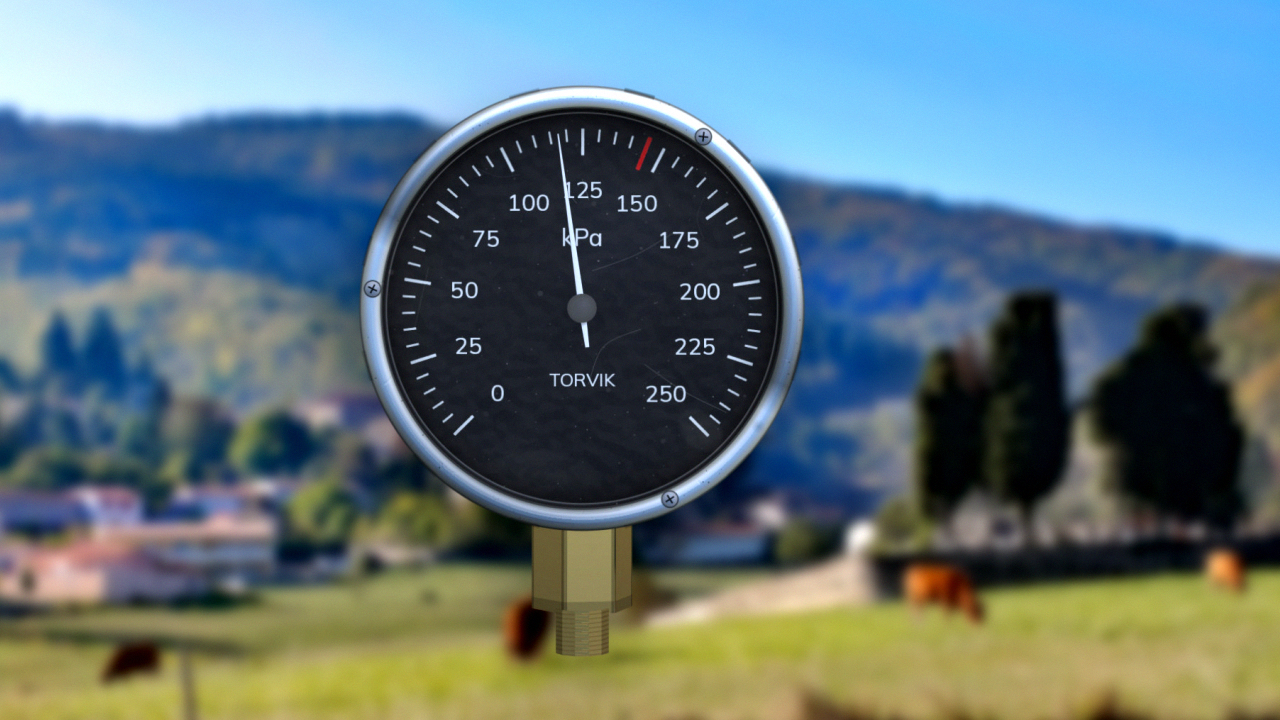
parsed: 117.5 kPa
